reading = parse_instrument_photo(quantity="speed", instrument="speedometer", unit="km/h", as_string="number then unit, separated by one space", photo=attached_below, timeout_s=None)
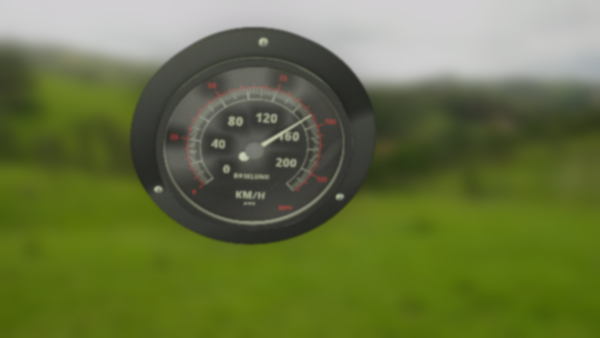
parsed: 150 km/h
